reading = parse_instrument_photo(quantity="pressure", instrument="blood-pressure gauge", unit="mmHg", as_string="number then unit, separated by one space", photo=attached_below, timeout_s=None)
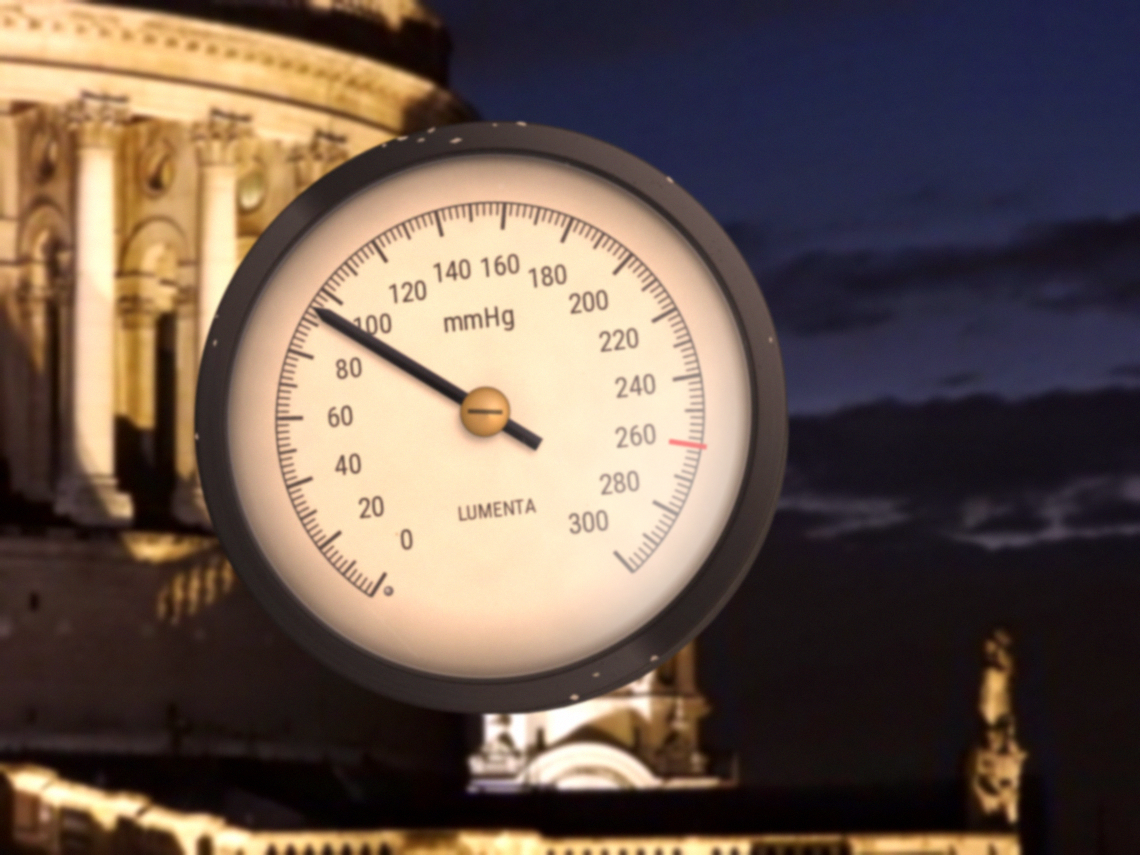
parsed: 94 mmHg
